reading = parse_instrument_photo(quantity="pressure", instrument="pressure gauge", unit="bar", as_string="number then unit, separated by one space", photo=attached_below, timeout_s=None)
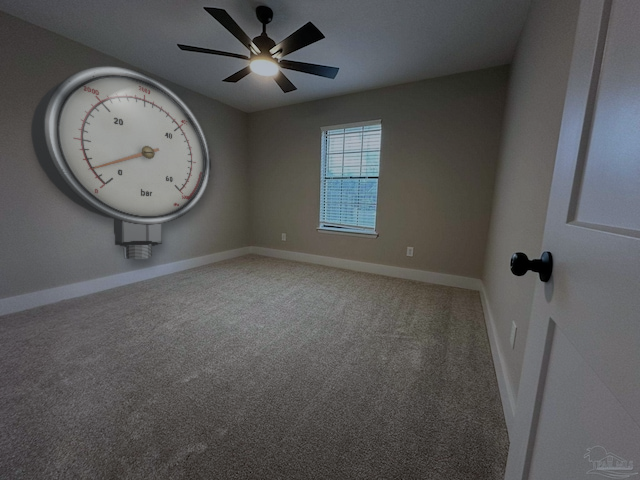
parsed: 4 bar
